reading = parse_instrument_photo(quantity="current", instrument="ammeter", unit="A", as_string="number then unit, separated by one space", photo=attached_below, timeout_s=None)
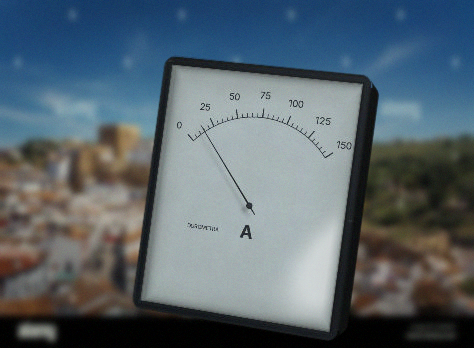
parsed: 15 A
